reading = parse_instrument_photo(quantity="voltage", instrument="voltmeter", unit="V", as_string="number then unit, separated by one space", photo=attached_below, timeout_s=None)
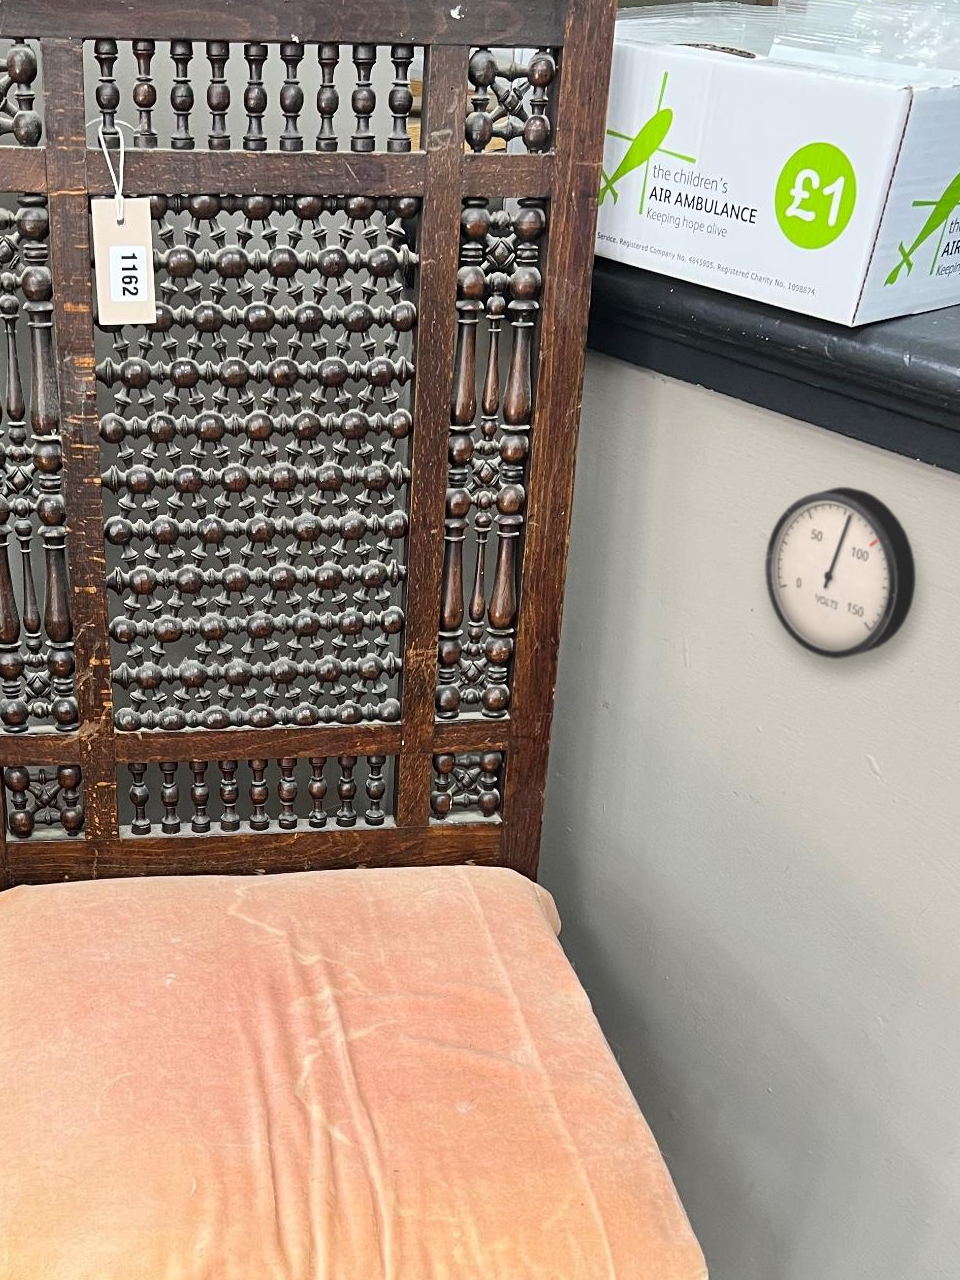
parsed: 80 V
